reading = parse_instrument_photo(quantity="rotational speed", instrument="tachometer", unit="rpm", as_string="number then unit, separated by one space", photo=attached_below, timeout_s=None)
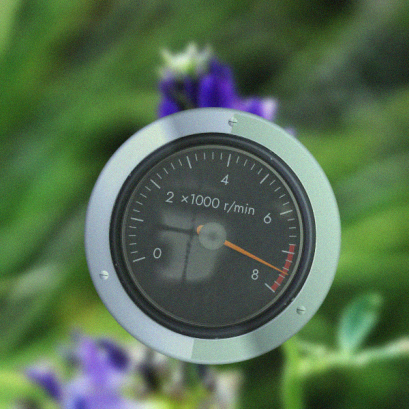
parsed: 7500 rpm
